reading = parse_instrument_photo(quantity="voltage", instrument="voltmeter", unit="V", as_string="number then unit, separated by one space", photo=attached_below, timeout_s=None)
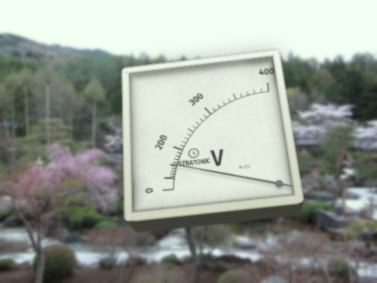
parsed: 150 V
